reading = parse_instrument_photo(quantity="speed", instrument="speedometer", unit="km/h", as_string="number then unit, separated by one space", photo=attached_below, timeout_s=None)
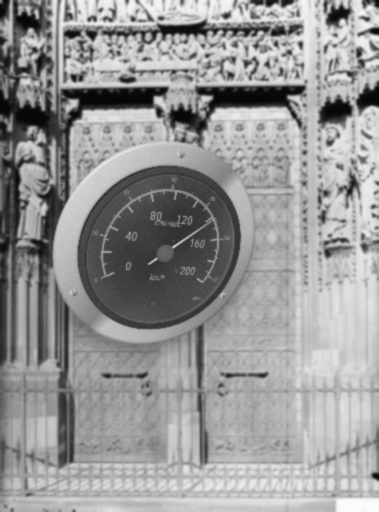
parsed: 140 km/h
